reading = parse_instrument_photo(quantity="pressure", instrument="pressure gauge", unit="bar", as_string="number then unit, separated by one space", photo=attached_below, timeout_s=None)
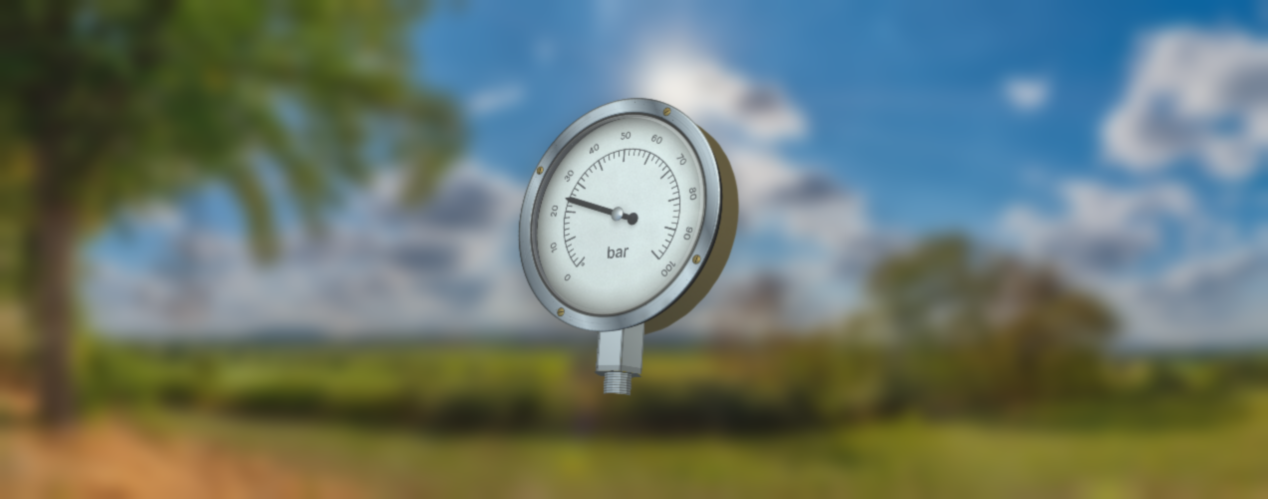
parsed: 24 bar
